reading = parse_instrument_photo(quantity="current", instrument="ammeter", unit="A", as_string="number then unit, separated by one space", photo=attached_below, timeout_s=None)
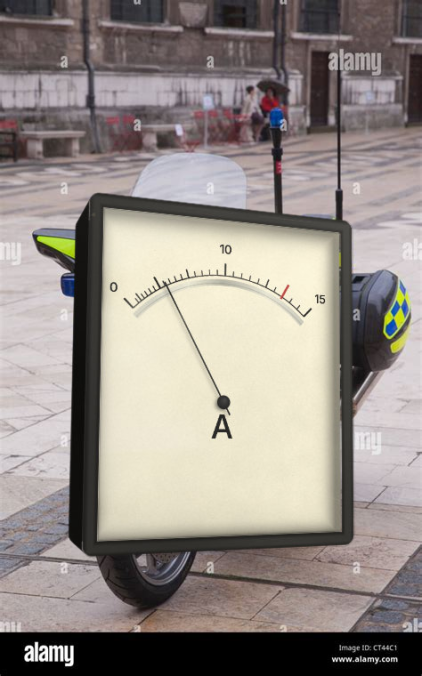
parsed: 5.5 A
